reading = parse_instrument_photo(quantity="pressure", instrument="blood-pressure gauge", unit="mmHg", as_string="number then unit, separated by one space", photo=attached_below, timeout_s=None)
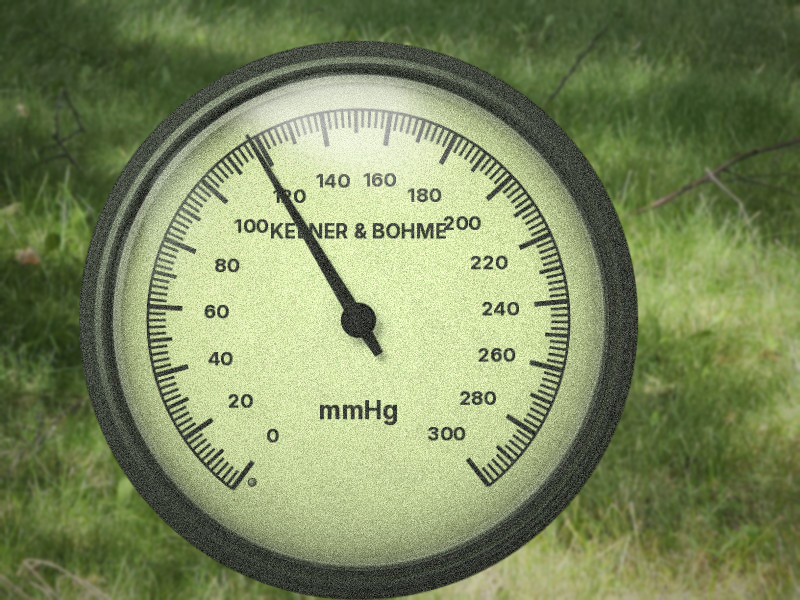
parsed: 118 mmHg
